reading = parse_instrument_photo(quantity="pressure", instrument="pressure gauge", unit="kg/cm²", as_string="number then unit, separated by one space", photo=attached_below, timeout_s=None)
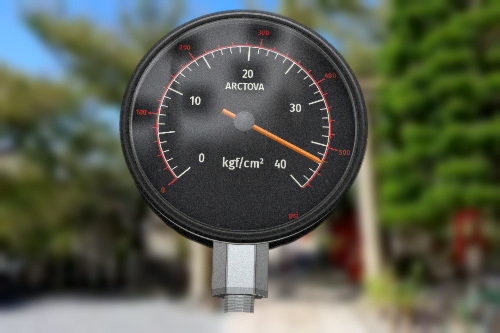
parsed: 37 kg/cm²
